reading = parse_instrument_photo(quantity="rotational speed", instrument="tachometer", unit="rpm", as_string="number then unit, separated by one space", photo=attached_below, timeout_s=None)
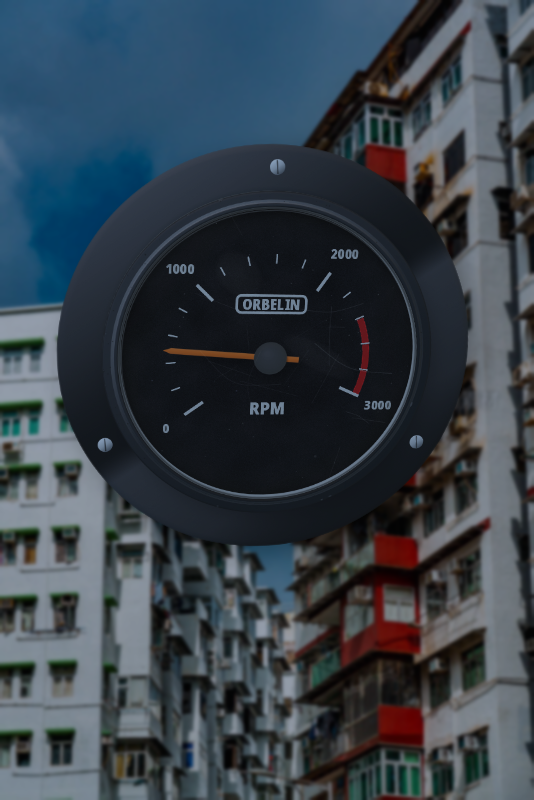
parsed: 500 rpm
